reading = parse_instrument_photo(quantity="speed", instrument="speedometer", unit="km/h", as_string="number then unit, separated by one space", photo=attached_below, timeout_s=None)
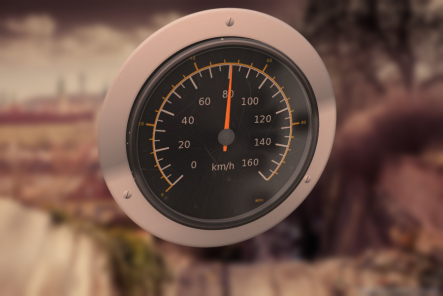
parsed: 80 km/h
